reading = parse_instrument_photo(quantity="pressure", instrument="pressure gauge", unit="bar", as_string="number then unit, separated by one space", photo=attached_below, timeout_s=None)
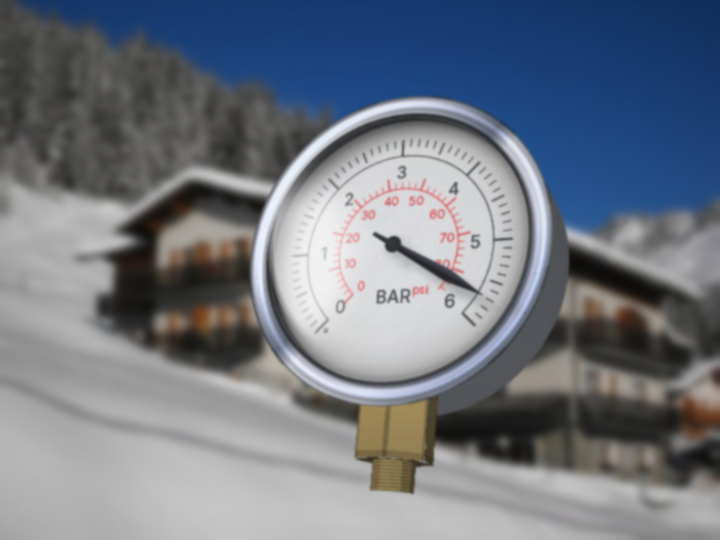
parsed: 5.7 bar
